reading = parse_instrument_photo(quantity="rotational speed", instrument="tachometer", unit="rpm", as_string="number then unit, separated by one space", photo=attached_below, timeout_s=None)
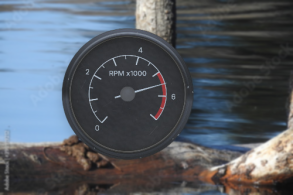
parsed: 5500 rpm
